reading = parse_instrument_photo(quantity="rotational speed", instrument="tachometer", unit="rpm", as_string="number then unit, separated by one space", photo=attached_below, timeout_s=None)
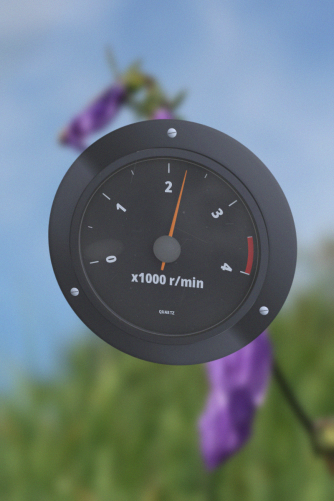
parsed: 2250 rpm
